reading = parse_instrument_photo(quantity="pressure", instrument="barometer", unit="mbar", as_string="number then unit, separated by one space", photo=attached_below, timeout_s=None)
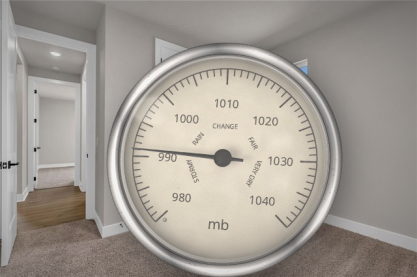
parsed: 991 mbar
